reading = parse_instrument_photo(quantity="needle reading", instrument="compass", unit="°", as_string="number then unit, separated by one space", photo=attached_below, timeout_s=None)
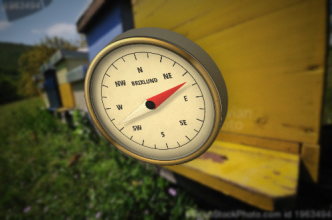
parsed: 67.5 °
